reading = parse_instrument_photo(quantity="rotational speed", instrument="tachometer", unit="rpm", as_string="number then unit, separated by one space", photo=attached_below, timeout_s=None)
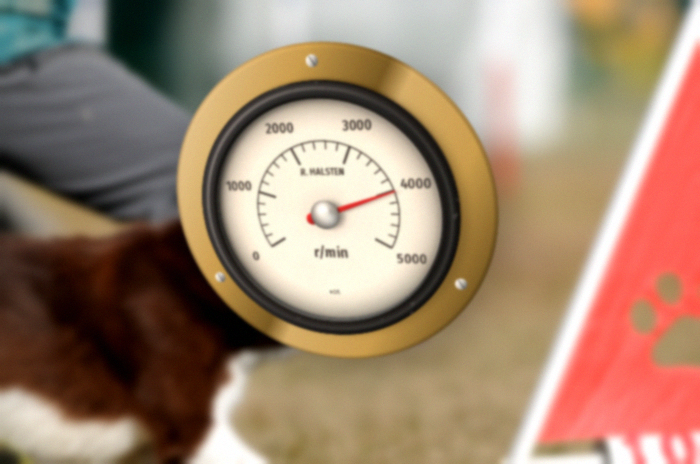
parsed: 4000 rpm
